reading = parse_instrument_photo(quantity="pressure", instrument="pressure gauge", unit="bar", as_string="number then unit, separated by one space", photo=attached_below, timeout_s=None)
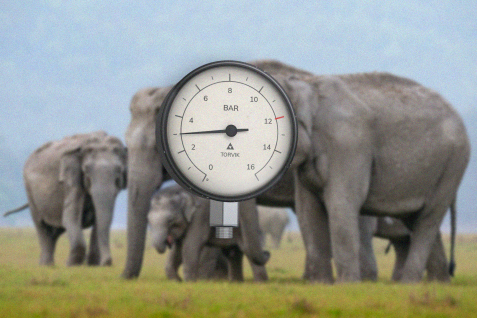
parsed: 3 bar
